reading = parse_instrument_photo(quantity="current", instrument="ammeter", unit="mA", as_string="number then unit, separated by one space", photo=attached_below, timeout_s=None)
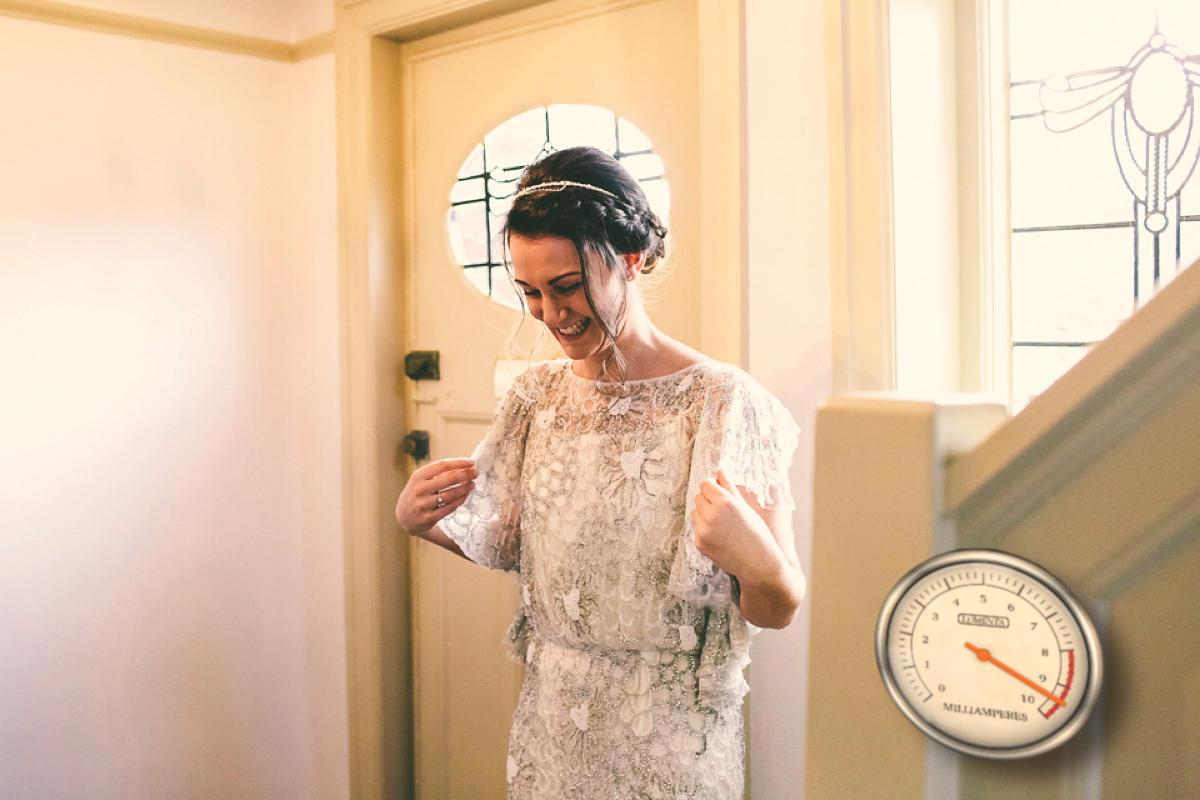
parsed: 9.4 mA
